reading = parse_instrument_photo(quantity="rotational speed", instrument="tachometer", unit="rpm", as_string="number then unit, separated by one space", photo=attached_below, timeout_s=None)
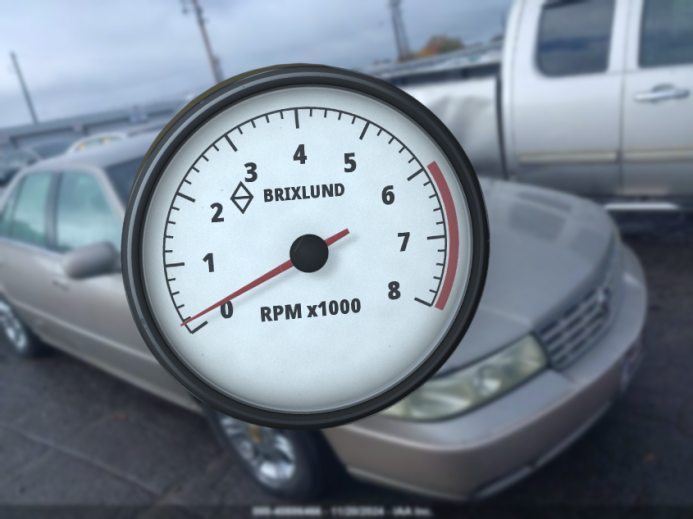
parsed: 200 rpm
